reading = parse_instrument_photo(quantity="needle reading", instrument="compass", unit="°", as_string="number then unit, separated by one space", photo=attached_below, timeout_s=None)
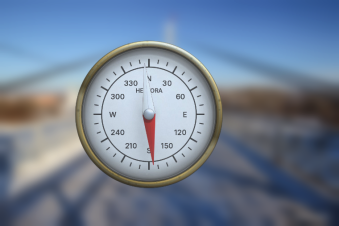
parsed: 175 °
